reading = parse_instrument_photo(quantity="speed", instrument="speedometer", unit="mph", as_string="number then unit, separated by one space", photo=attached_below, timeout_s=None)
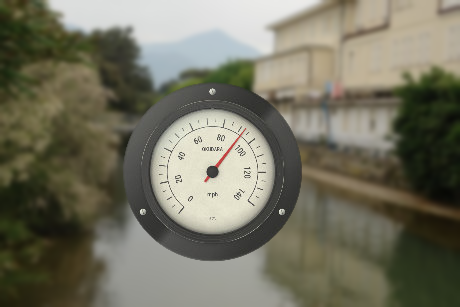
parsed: 92.5 mph
